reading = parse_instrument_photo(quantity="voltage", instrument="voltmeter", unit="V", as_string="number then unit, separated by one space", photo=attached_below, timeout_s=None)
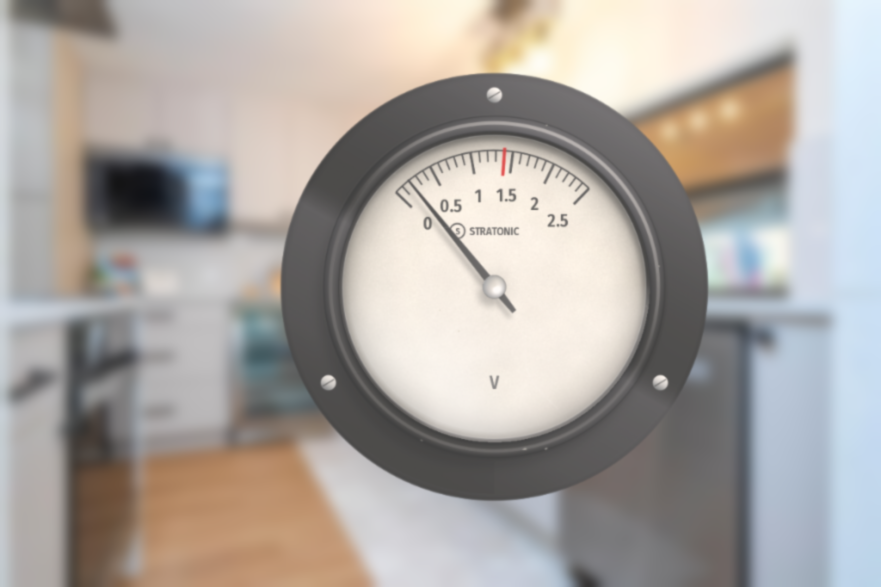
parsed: 0.2 V
